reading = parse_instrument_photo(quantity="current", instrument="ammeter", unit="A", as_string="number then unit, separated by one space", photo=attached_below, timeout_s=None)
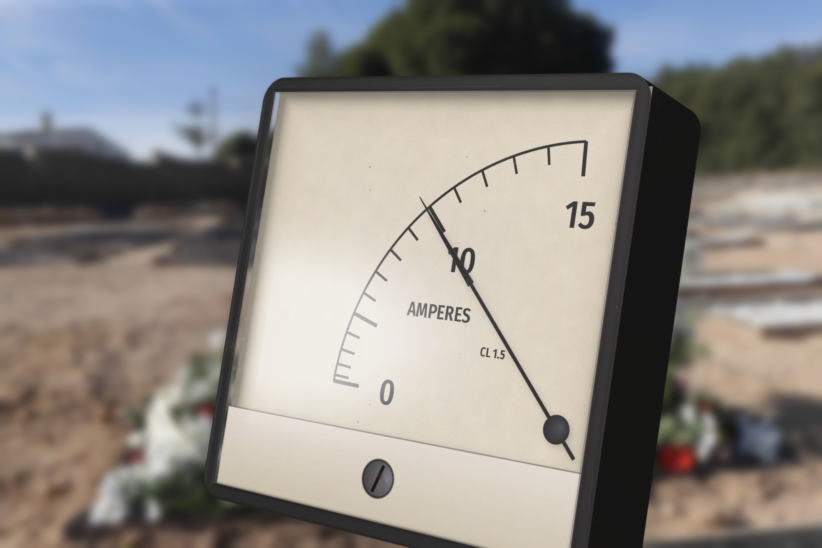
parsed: 10 A
